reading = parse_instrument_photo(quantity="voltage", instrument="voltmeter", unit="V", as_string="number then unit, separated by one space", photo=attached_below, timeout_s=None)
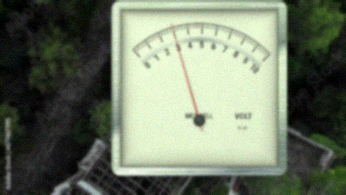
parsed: 3 V
